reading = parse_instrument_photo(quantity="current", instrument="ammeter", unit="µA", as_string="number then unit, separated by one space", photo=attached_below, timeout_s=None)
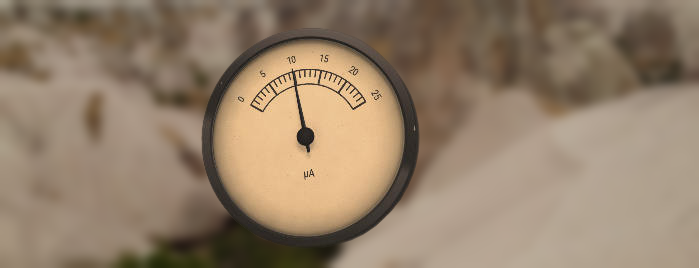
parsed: 10 µA
